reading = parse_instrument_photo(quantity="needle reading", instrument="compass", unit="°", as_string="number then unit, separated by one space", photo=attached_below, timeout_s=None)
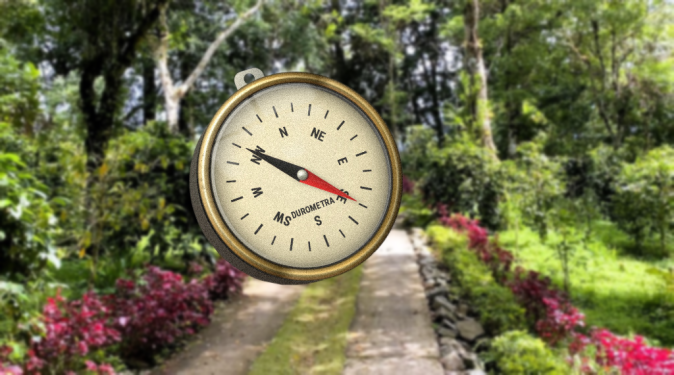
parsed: 135 °
